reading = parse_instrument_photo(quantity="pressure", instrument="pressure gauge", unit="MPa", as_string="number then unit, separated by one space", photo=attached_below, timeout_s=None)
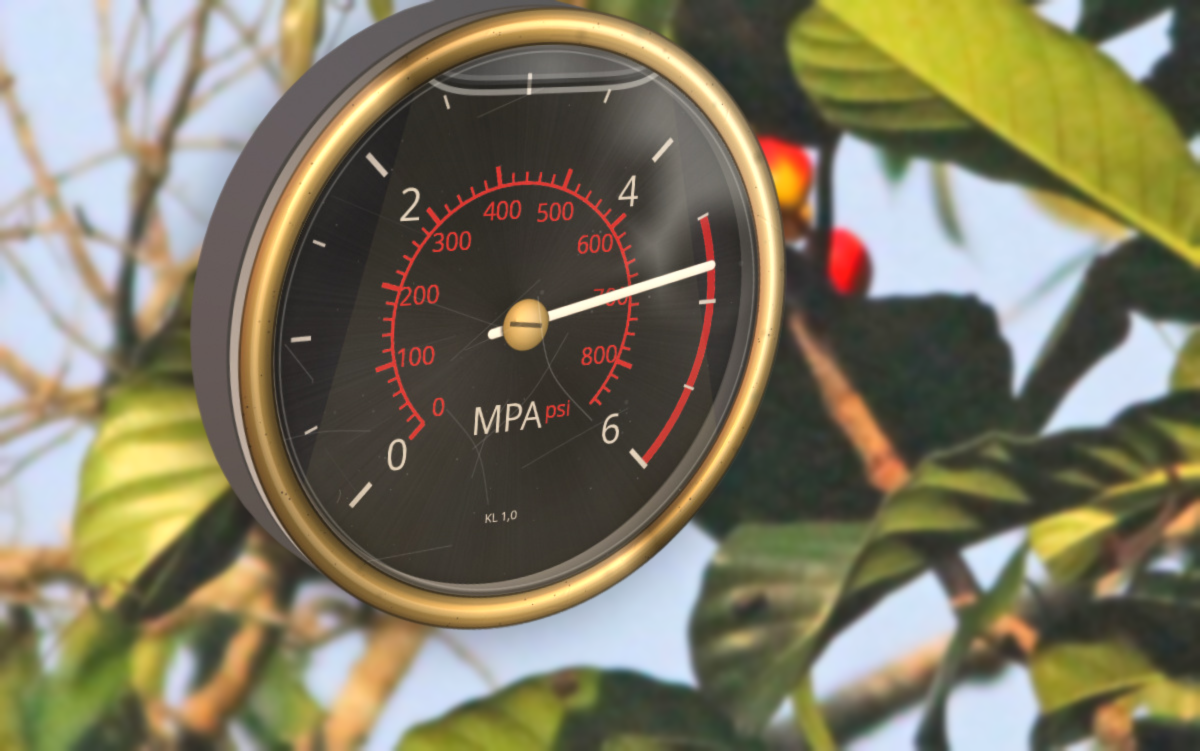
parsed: 4.75 MPa
